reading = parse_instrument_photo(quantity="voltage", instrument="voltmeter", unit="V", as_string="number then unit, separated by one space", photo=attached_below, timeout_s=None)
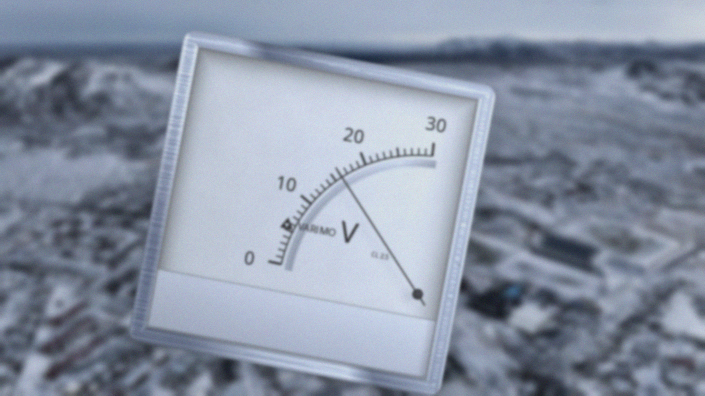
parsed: 16 V
